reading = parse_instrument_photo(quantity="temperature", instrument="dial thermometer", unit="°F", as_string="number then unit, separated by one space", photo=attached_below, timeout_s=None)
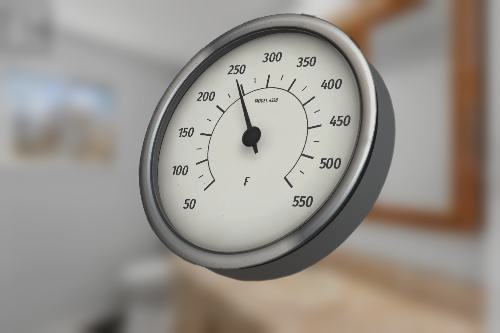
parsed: 250 °F
